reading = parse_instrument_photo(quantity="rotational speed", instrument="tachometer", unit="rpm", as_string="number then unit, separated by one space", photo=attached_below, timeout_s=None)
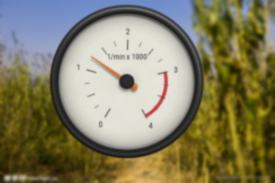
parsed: 1250 rpm
